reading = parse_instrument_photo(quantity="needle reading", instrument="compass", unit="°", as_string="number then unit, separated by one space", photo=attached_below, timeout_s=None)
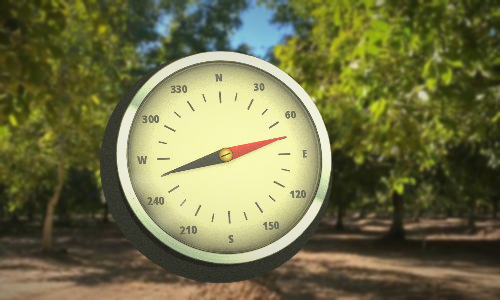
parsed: 75 °
